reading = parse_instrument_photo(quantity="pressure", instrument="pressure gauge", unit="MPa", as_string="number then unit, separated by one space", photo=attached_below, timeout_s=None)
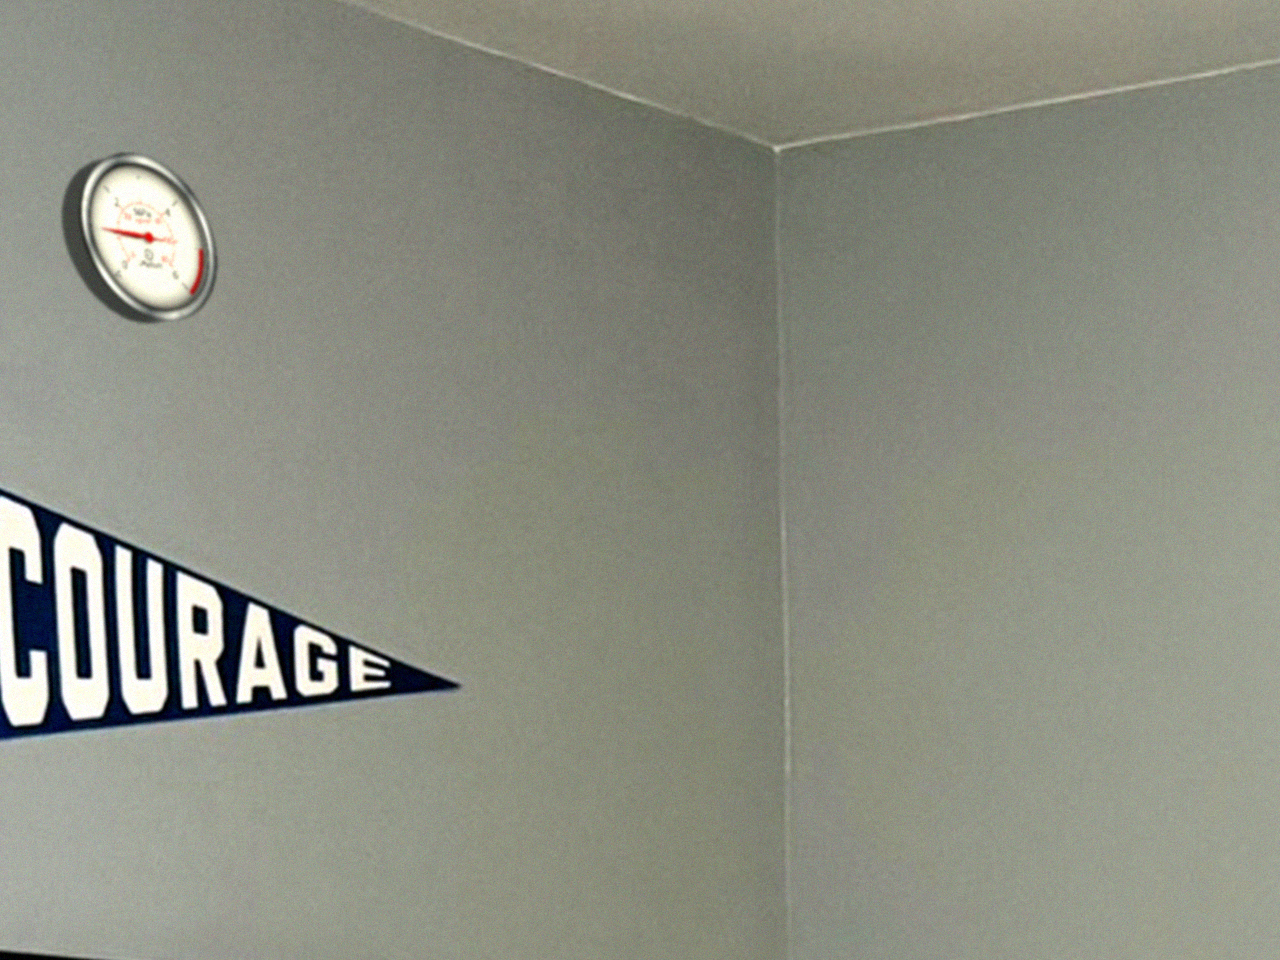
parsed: 1 MPa
